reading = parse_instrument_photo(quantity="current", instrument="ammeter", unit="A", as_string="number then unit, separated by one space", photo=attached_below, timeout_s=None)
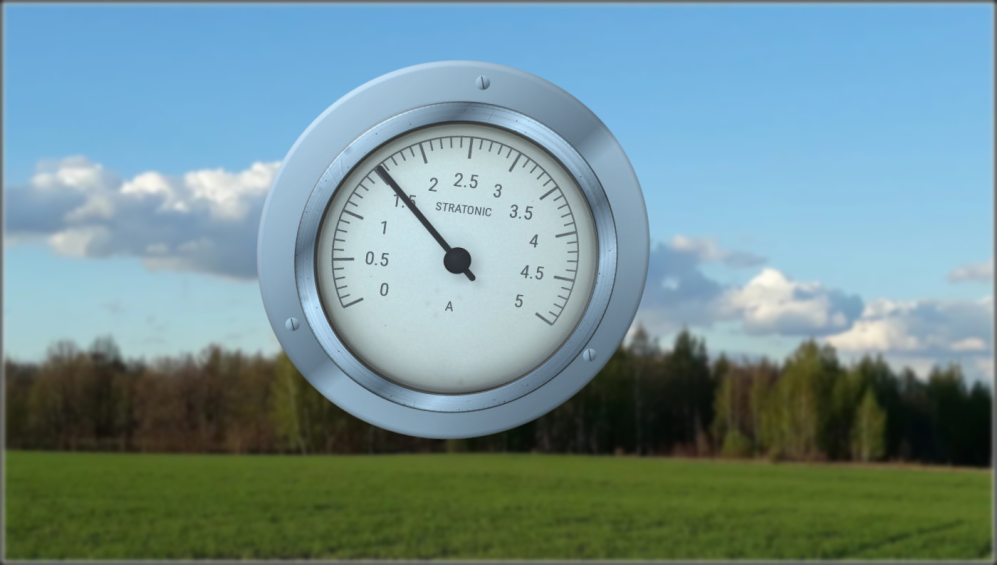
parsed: 1.55 A
